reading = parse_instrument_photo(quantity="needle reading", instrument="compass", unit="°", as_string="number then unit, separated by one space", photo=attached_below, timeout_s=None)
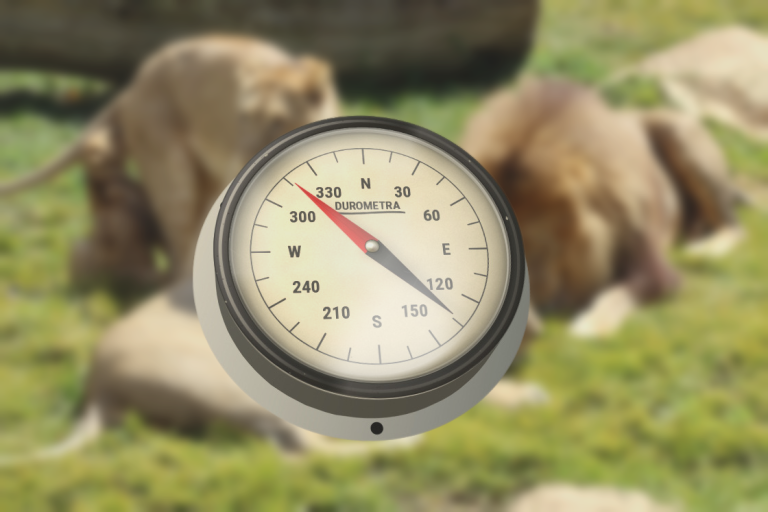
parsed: 315 °
